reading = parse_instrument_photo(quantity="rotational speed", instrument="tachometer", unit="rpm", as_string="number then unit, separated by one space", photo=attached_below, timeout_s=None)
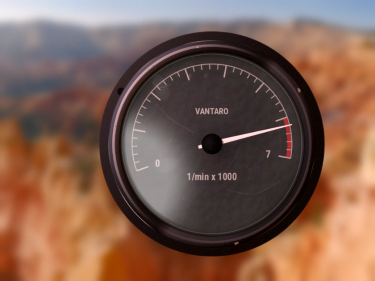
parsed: 6200 rpm
